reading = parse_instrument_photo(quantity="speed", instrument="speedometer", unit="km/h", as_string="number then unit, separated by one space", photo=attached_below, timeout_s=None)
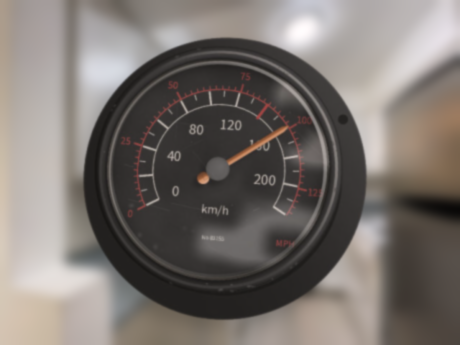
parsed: 160 km/h
